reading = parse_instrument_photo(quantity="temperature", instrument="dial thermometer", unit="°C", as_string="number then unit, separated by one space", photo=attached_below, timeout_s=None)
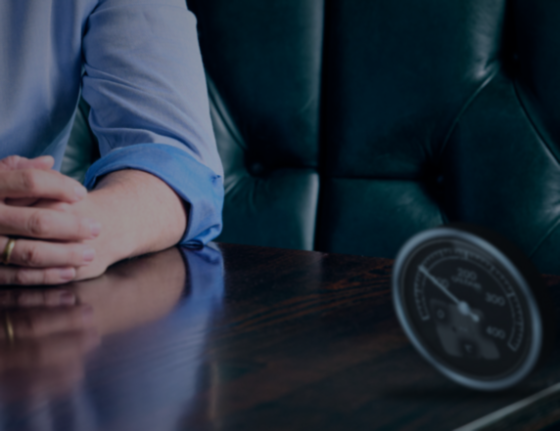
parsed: 100 °C
